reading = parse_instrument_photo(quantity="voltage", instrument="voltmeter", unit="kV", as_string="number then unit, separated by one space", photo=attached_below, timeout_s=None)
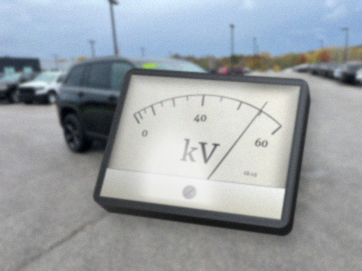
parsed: 55 kV
